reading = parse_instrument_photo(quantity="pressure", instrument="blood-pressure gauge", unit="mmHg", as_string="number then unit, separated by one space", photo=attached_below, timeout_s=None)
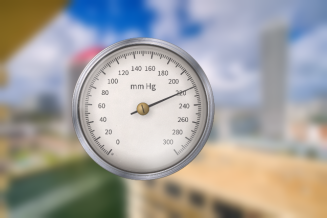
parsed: 220 mmHg
